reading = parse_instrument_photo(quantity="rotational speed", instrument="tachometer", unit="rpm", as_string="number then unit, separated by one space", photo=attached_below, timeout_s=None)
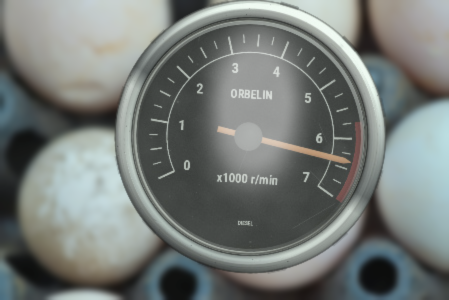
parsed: 6375 rpm
